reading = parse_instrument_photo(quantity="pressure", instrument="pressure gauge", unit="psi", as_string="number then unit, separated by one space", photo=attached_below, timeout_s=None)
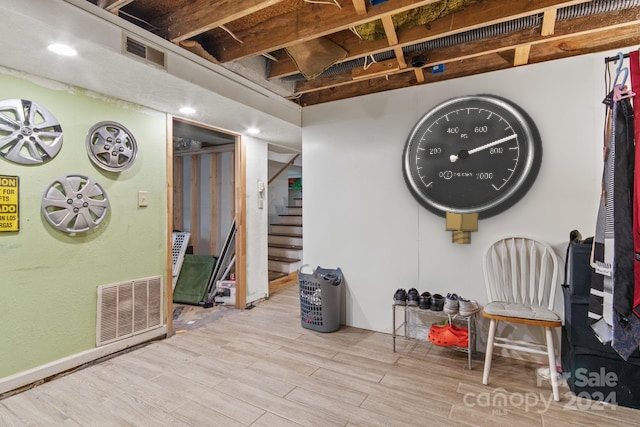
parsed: 750 psi
